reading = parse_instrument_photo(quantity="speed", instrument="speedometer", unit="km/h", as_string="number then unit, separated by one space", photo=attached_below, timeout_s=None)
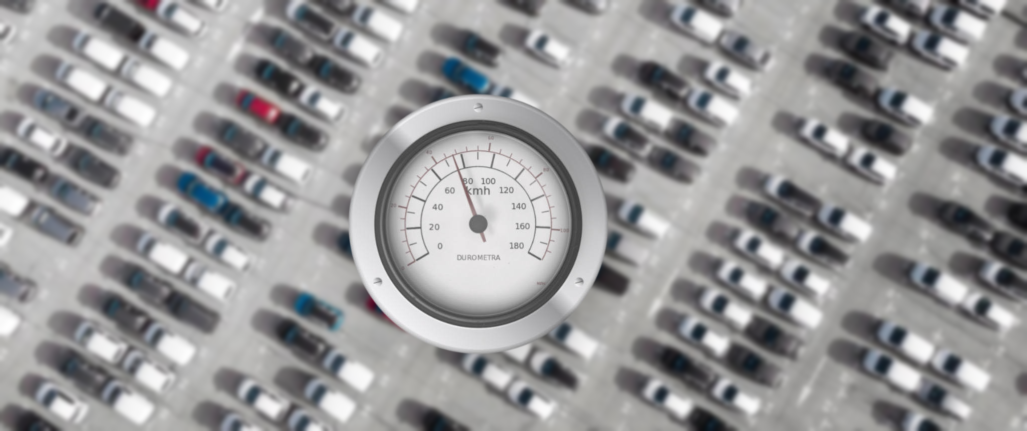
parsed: 75 km/h
